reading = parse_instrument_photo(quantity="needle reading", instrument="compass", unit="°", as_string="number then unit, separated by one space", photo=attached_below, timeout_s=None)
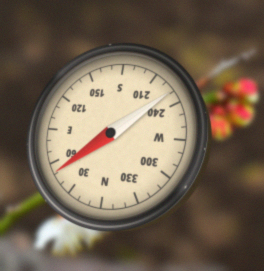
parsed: 50 °
